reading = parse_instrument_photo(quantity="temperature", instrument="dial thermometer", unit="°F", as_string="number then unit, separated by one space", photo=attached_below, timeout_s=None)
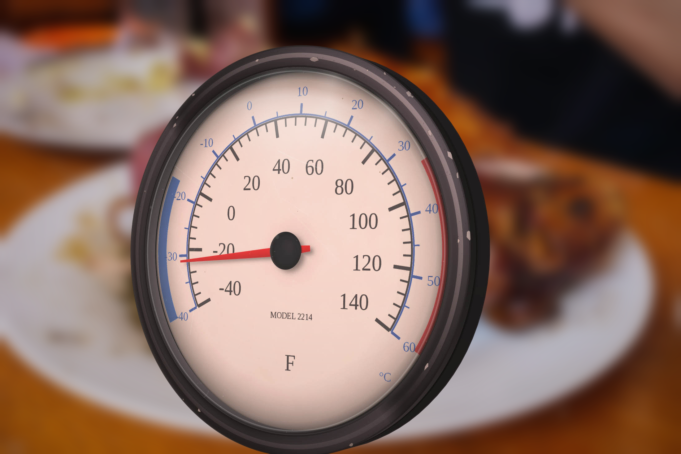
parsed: -24 °F
